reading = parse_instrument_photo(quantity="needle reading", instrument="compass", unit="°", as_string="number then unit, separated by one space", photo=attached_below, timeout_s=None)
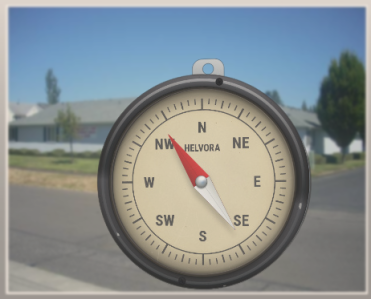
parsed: 325 °
